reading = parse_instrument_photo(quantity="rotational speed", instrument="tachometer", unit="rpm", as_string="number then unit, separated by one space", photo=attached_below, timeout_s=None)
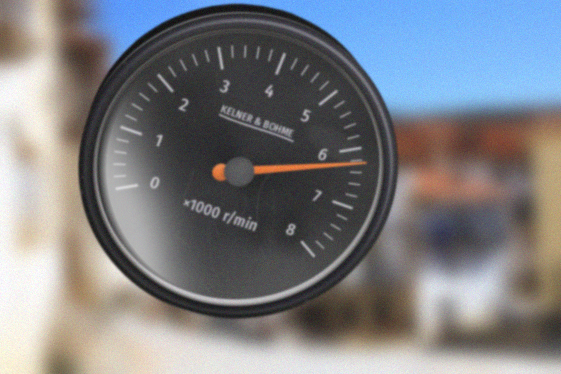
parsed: 6200 rpm
